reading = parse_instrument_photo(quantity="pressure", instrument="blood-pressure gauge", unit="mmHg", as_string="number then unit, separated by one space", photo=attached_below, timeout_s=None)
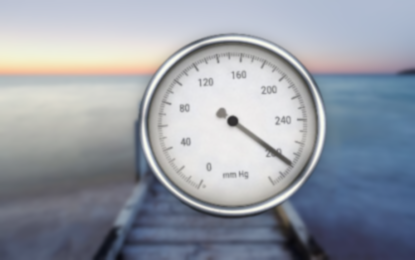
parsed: 280 mmHg
